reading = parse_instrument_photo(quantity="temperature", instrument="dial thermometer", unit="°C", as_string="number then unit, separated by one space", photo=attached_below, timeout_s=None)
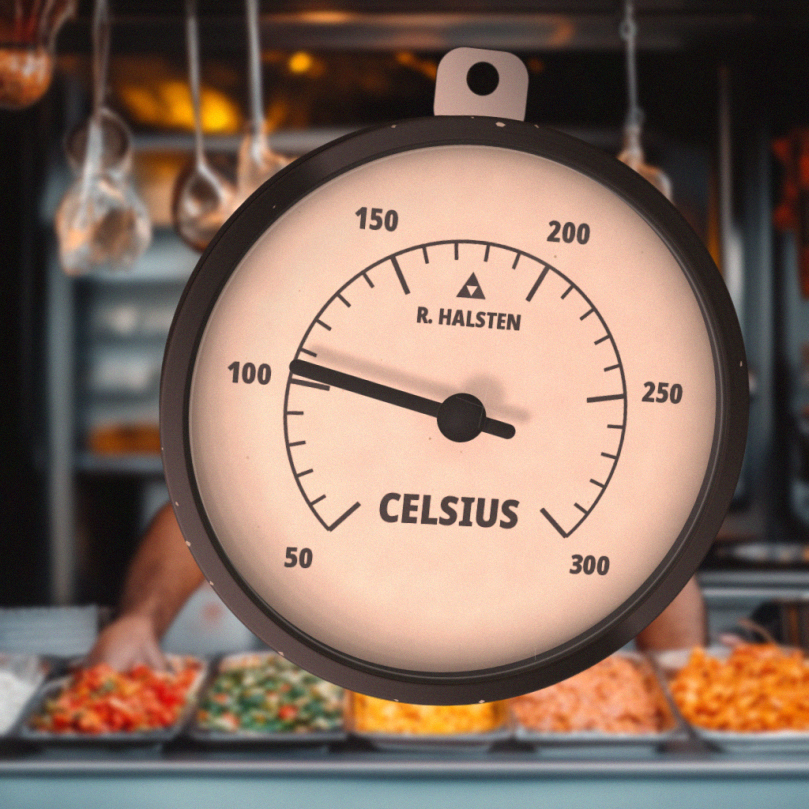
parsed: 105 °C
